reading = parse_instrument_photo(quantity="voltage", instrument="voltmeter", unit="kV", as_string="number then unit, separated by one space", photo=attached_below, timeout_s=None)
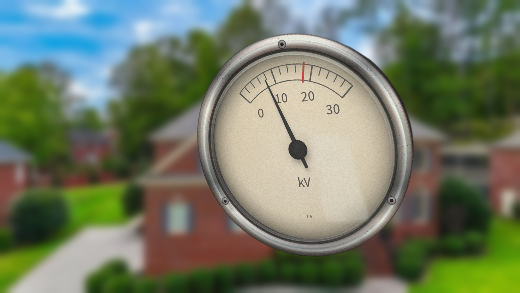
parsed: 8 kV
